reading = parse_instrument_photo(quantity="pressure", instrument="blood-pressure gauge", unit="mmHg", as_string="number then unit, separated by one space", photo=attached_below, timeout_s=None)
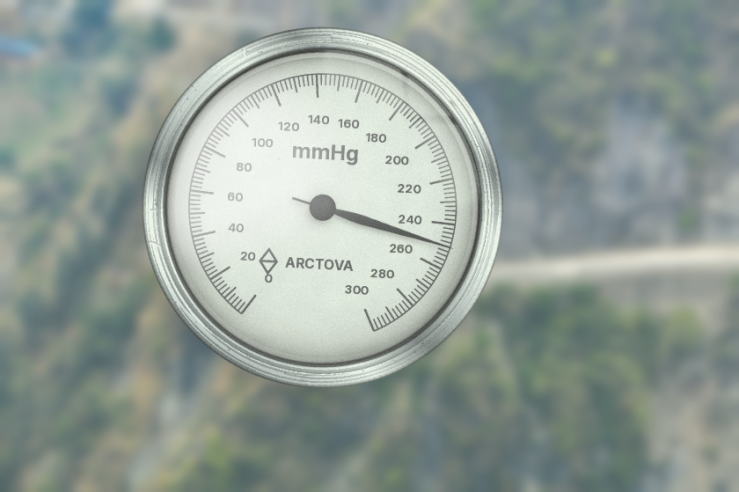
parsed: 250 mmHg
